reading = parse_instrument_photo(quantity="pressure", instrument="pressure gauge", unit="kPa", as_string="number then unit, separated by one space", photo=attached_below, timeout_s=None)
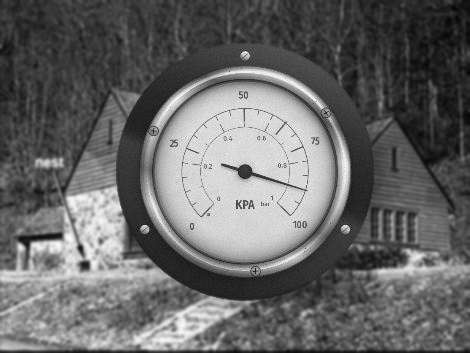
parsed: 90 kPa
